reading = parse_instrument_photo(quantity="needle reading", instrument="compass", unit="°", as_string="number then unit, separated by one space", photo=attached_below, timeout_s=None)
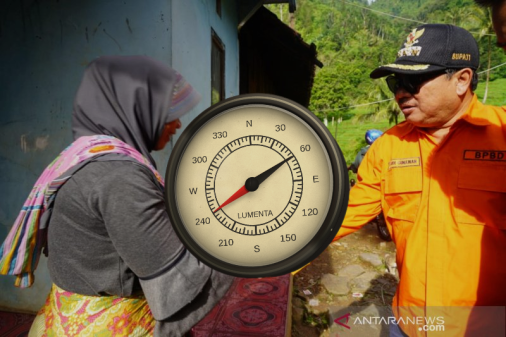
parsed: 240 °
